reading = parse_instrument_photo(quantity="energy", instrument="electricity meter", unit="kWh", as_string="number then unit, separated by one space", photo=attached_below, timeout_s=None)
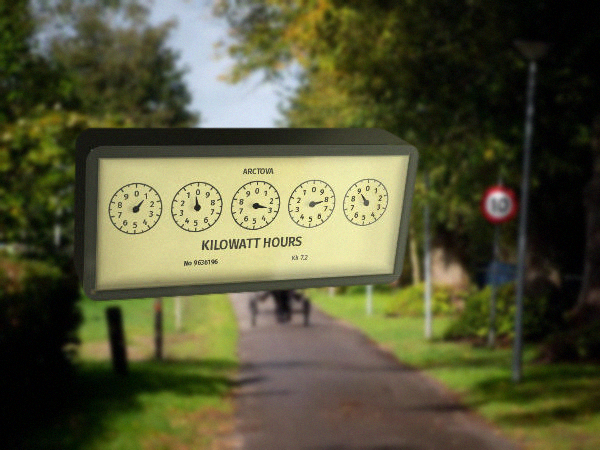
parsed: 10279 kWh
